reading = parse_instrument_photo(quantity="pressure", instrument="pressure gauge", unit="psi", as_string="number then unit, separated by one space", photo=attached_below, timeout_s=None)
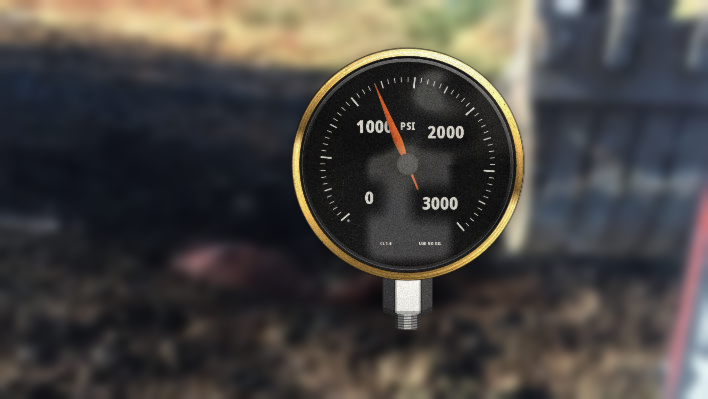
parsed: 1200 psi
